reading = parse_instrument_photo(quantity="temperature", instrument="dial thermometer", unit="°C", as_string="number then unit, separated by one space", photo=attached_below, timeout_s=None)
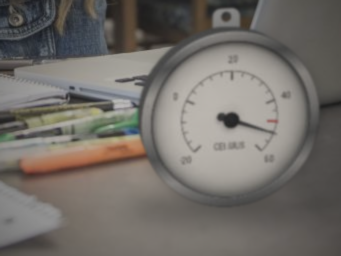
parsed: 52 °C
